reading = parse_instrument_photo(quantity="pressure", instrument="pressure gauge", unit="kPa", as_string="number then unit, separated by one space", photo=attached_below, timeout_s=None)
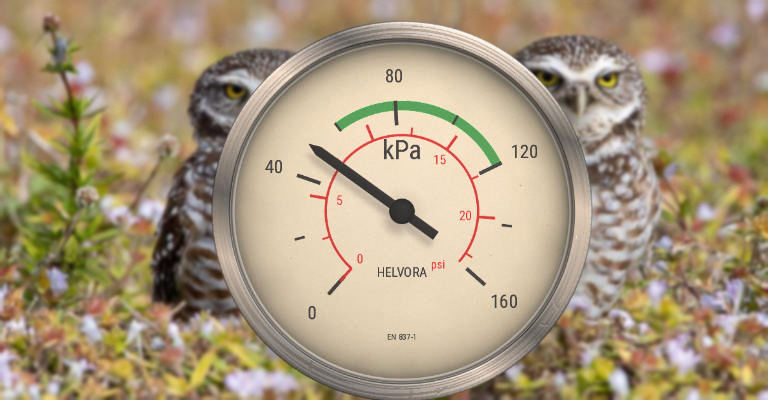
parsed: 50 kPa
